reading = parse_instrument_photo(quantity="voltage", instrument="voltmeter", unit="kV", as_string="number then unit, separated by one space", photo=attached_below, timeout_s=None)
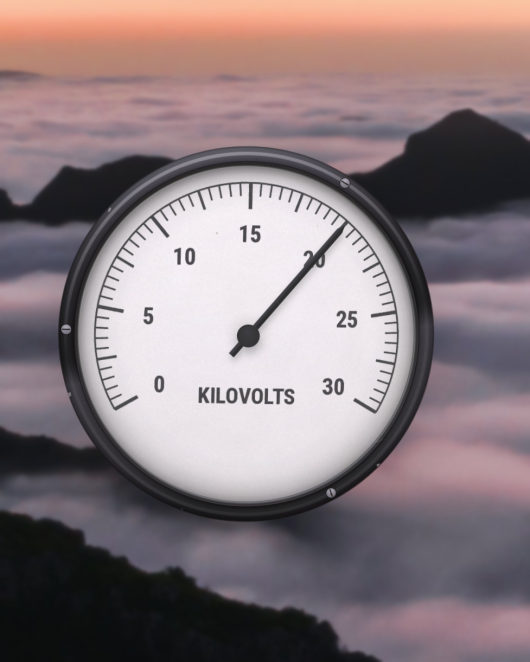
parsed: 20 kV
